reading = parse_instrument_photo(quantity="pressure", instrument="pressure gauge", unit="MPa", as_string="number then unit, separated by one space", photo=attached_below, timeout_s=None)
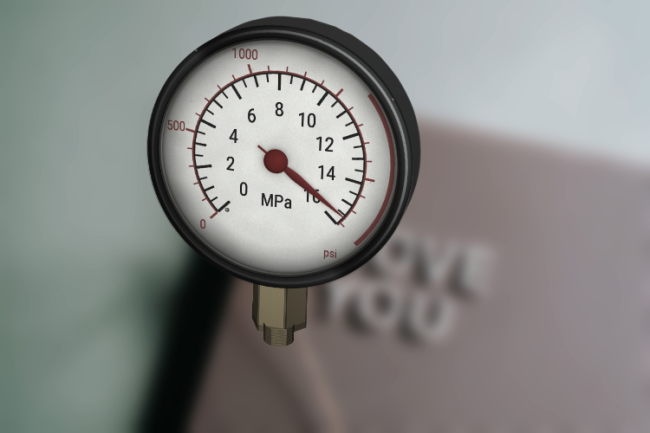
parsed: 15.5 MPa
